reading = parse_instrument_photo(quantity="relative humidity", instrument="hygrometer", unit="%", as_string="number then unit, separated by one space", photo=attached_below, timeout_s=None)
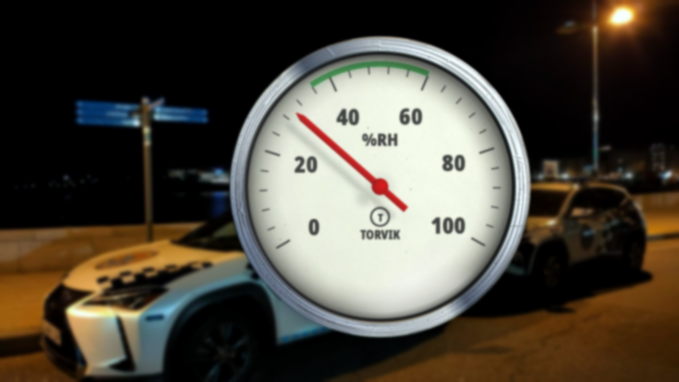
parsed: 30 %
